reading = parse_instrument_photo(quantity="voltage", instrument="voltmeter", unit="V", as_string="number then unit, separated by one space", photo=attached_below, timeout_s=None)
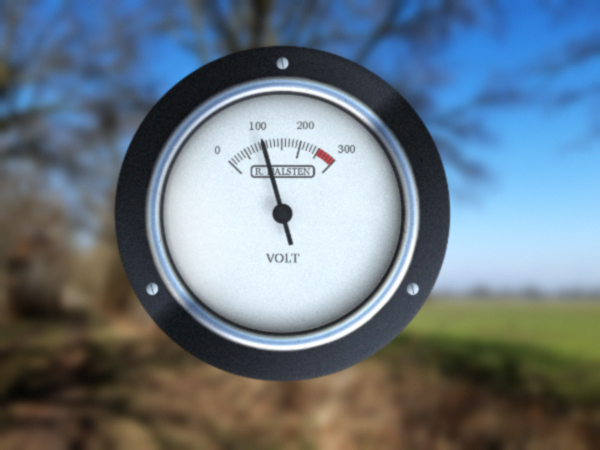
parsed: 100 V
